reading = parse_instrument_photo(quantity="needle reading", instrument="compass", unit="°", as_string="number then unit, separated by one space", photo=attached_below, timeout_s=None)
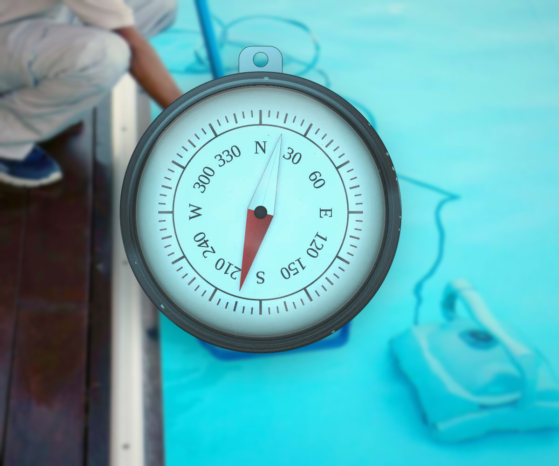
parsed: 195 °
